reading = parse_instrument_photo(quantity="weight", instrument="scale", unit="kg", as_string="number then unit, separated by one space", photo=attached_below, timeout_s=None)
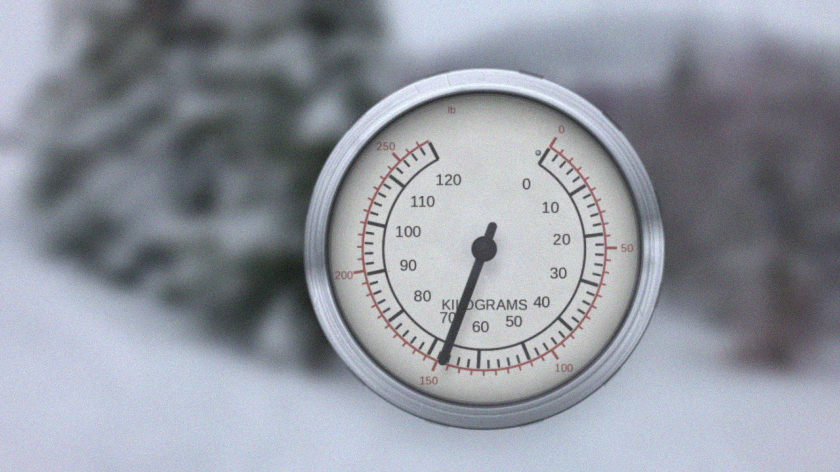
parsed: 67 kg
